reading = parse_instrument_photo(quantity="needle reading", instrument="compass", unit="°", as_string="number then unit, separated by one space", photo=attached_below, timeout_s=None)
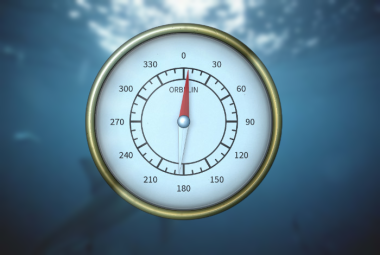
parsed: 5 °
